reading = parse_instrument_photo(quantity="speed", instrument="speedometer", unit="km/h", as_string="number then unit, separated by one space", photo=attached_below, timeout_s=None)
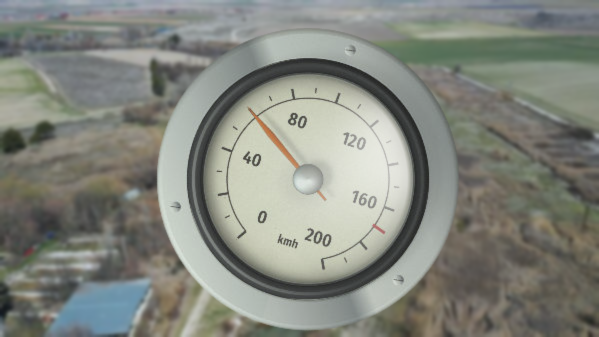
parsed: 60 km/h
